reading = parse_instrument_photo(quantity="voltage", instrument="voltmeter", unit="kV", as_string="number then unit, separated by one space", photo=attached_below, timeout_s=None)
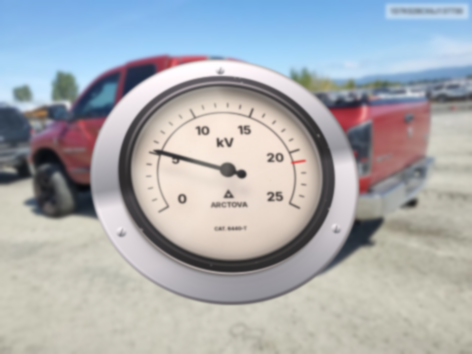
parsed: 5 kV
